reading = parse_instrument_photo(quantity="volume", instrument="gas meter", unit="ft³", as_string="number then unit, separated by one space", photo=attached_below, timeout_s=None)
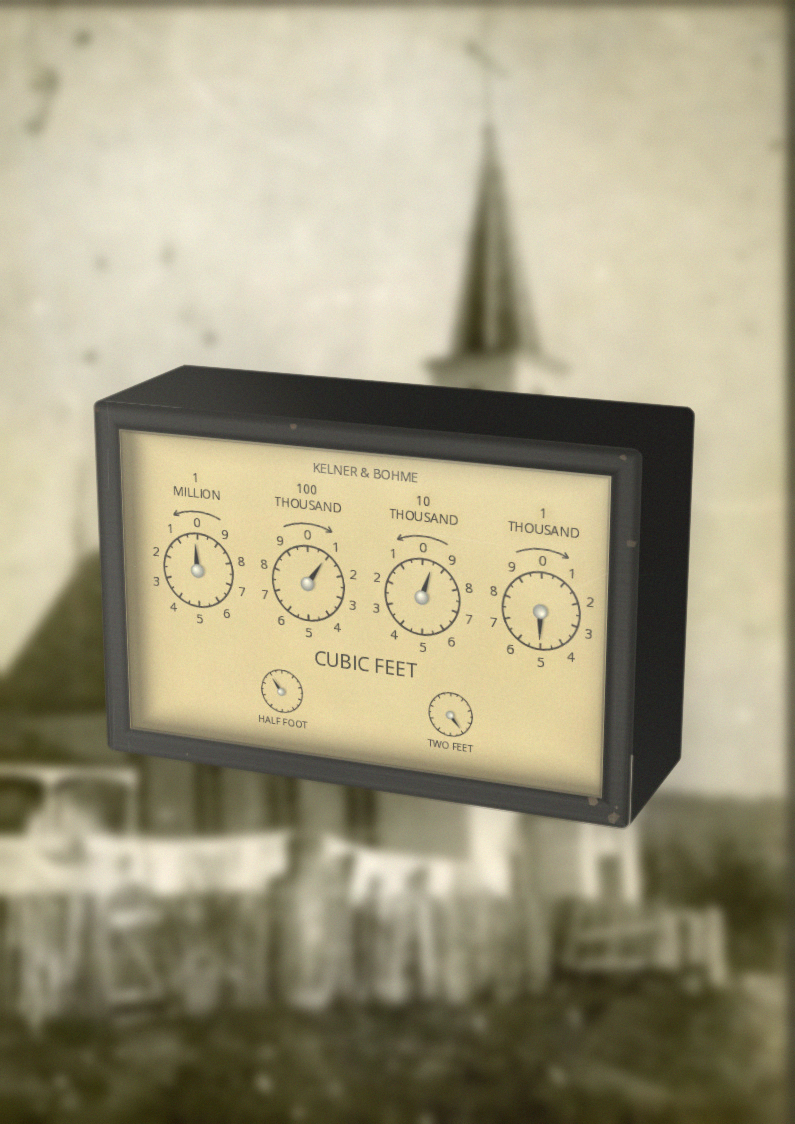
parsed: 9500 ft³
